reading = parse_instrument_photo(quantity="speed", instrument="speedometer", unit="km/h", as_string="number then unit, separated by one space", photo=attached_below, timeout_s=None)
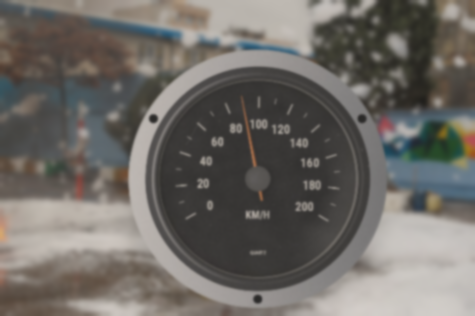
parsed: 90 km/h
